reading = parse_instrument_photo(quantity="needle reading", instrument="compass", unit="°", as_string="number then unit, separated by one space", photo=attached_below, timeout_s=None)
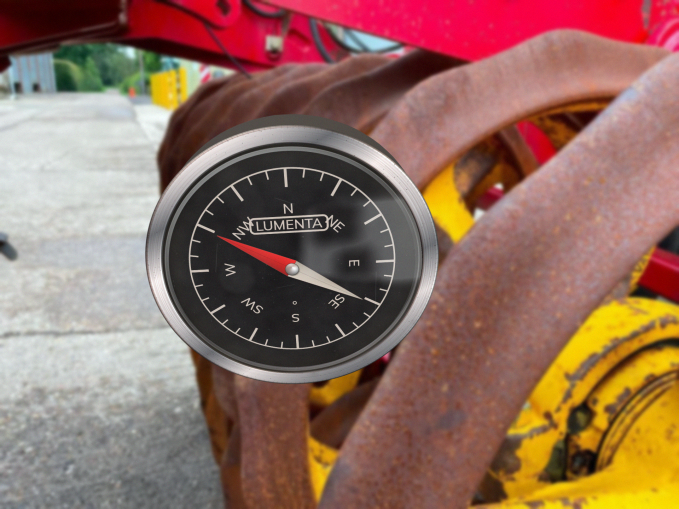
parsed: 300 °
